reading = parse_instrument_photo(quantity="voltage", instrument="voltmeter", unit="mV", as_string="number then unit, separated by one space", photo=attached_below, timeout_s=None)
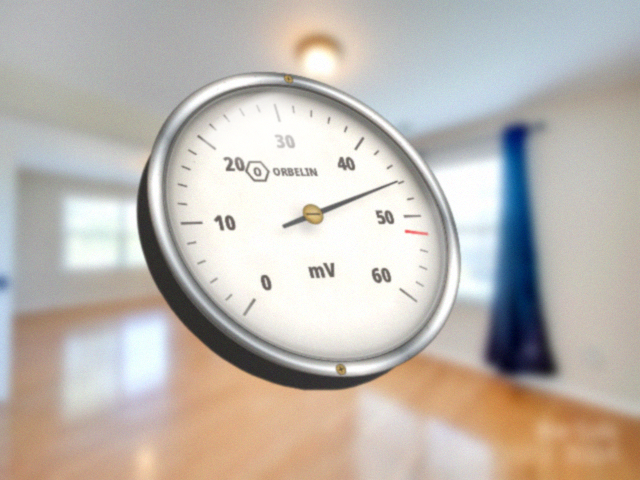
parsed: 46 mV
